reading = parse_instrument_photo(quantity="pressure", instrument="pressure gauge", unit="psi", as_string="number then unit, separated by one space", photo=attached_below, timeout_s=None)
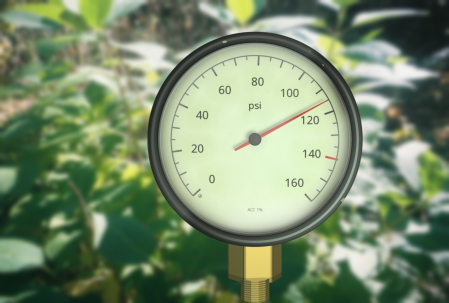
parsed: 115 psi
